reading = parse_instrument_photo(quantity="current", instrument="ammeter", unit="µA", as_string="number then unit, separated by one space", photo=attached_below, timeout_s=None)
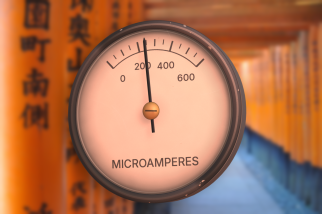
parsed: 250 µA
